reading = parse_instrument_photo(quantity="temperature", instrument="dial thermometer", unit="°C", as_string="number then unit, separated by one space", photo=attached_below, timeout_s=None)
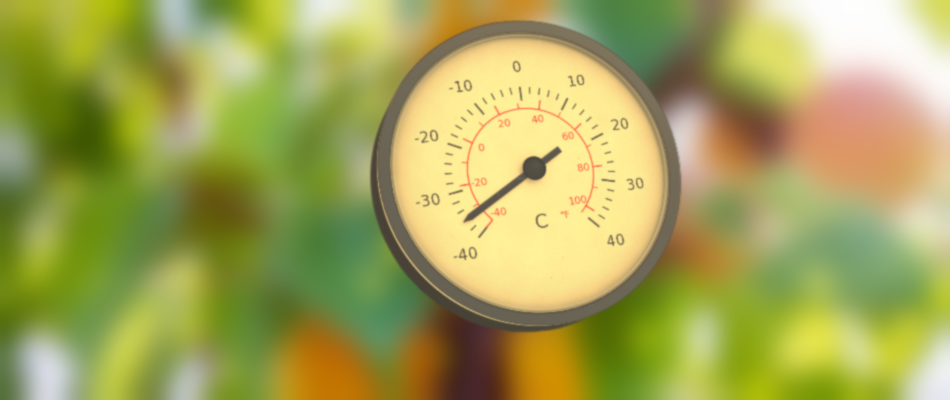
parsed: -36 °C
